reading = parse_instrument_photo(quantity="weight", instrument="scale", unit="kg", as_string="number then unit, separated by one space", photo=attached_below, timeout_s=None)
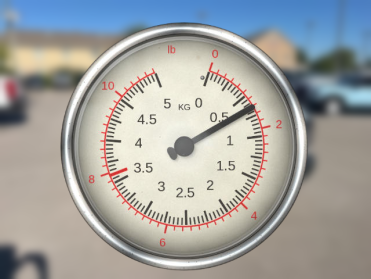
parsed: 0.65 kg
